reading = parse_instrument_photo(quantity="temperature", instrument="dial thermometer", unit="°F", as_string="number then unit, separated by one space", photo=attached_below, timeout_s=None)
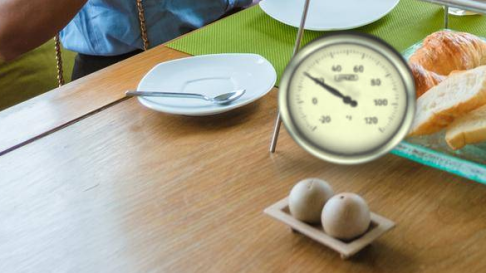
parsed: 20 °F
